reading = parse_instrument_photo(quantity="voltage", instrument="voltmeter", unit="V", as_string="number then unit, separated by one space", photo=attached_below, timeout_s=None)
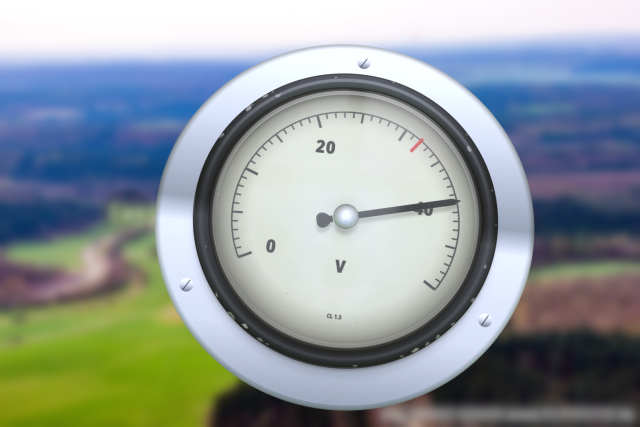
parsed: 40 V
